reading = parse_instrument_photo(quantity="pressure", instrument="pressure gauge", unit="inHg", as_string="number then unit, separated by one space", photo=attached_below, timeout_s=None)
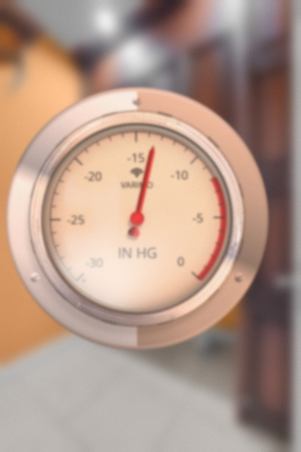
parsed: -13.5 inHg
